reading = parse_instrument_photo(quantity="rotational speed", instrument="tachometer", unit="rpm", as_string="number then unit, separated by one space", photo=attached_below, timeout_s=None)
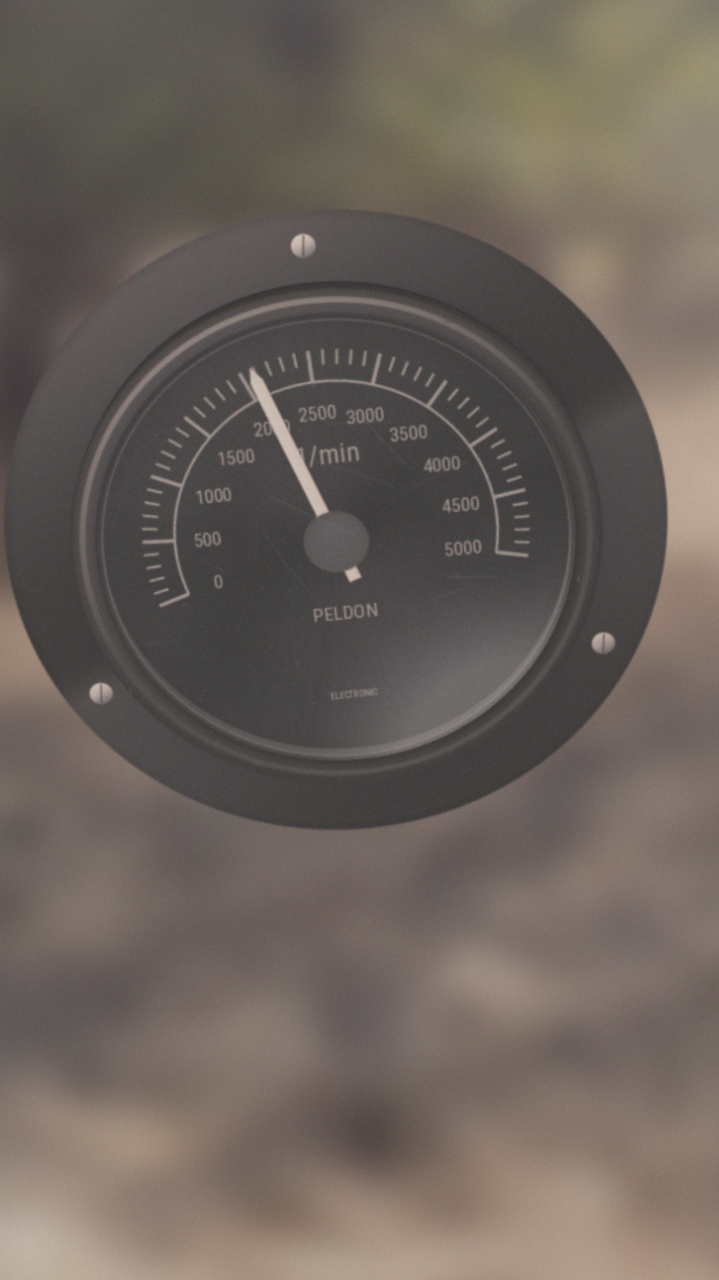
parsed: 2100 rpm
